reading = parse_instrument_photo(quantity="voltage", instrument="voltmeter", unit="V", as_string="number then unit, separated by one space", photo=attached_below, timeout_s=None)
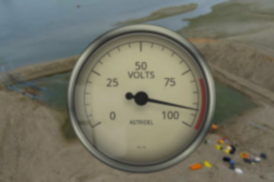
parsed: 92.5 V
